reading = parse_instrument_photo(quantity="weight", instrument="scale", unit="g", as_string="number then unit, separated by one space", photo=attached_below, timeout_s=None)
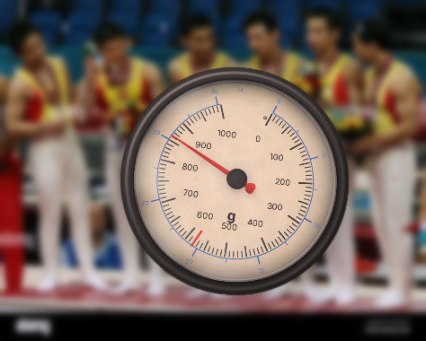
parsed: 860 g
